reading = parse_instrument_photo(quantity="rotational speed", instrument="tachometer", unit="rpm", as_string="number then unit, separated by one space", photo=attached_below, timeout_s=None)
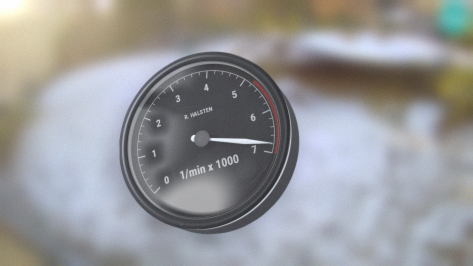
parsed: 6800 rpm
